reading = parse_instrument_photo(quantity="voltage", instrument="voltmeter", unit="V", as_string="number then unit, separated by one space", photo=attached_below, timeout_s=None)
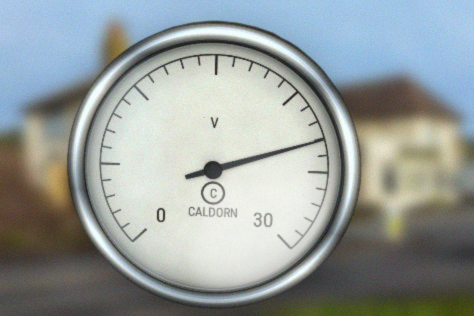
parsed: 23 V
